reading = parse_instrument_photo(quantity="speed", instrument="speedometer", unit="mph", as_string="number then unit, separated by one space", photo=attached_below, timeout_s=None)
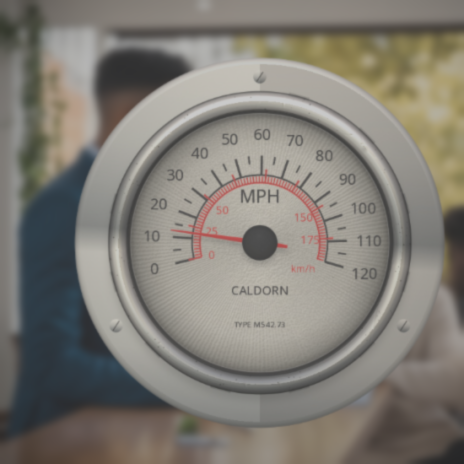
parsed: 12.5 mph
